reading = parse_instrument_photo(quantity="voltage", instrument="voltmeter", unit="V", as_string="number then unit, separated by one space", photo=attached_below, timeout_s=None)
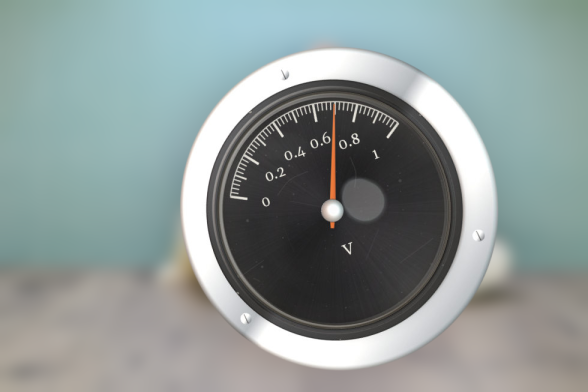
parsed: 0.7 V
